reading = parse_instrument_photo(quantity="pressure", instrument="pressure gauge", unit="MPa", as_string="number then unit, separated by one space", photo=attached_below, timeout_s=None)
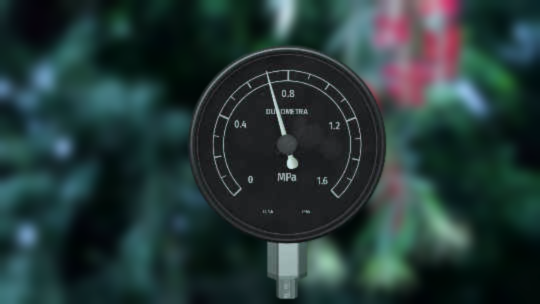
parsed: 0.7 MPa
